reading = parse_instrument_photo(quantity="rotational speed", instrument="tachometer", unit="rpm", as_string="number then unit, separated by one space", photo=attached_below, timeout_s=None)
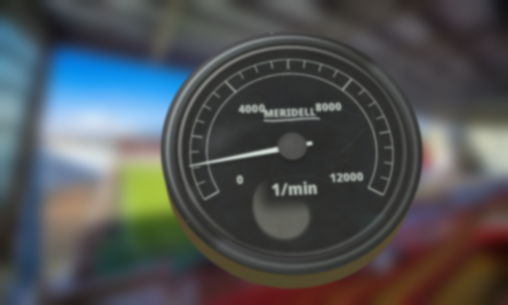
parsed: 1000 rpm
